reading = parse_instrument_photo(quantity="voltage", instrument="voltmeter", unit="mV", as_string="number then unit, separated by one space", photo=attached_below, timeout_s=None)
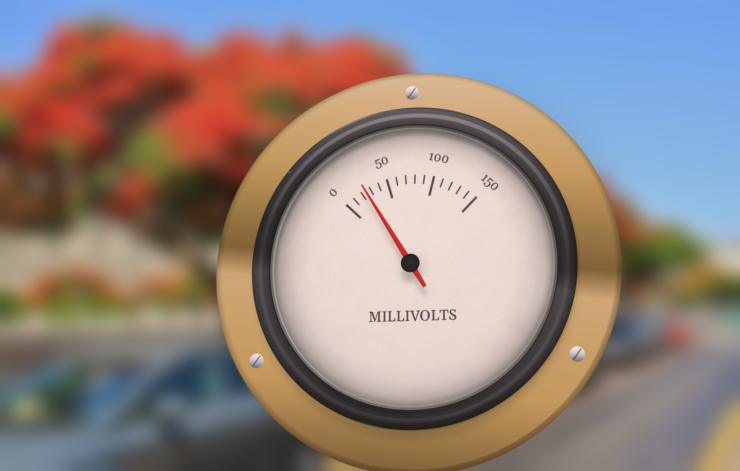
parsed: 25 mV
